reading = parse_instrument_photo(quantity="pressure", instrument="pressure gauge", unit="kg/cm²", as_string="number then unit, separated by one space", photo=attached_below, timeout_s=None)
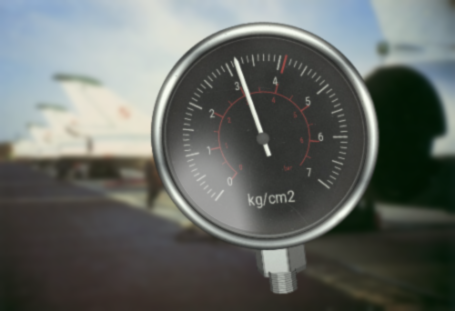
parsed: 3.2 kg/cm²
